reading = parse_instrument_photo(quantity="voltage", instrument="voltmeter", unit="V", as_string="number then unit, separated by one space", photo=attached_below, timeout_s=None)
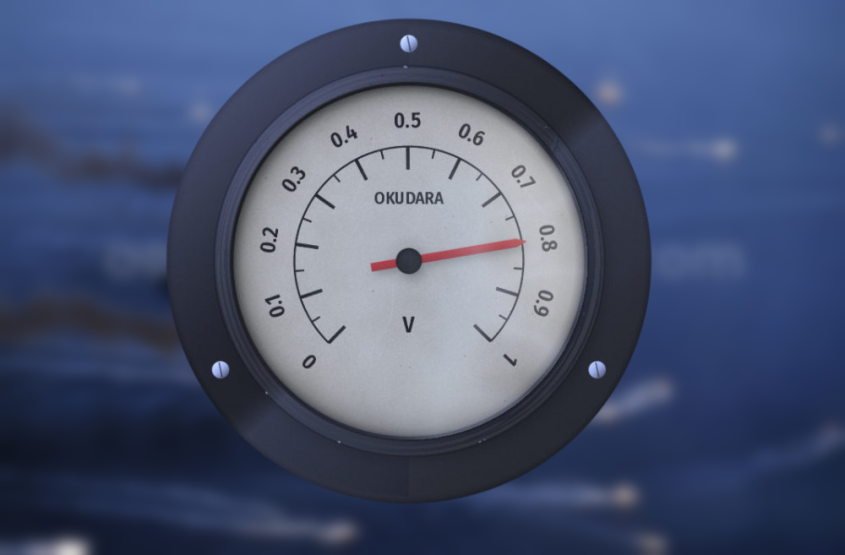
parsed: 0.8 V
